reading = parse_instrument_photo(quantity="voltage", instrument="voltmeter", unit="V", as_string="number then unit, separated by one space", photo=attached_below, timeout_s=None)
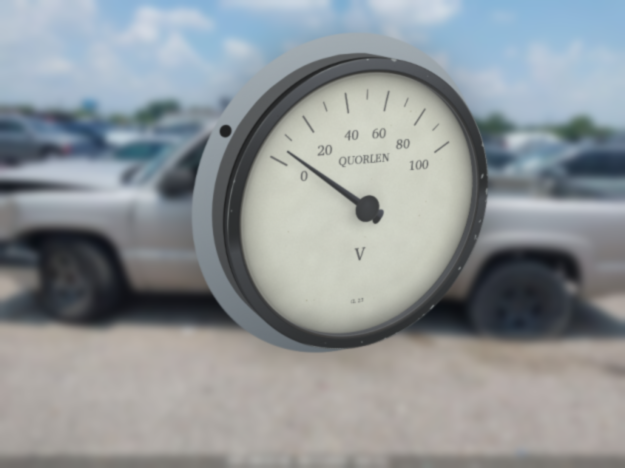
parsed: 5 V
